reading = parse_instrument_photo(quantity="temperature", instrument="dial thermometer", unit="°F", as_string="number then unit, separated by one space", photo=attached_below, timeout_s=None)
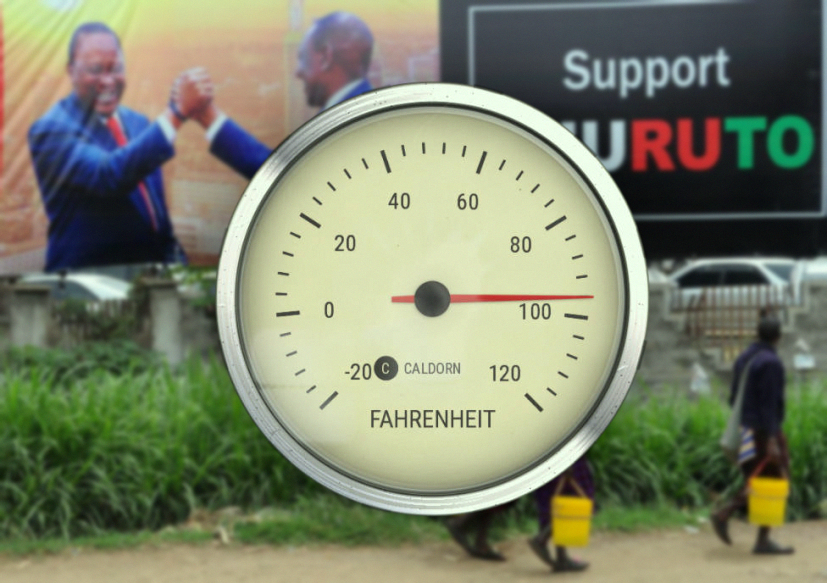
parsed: 96 °F
